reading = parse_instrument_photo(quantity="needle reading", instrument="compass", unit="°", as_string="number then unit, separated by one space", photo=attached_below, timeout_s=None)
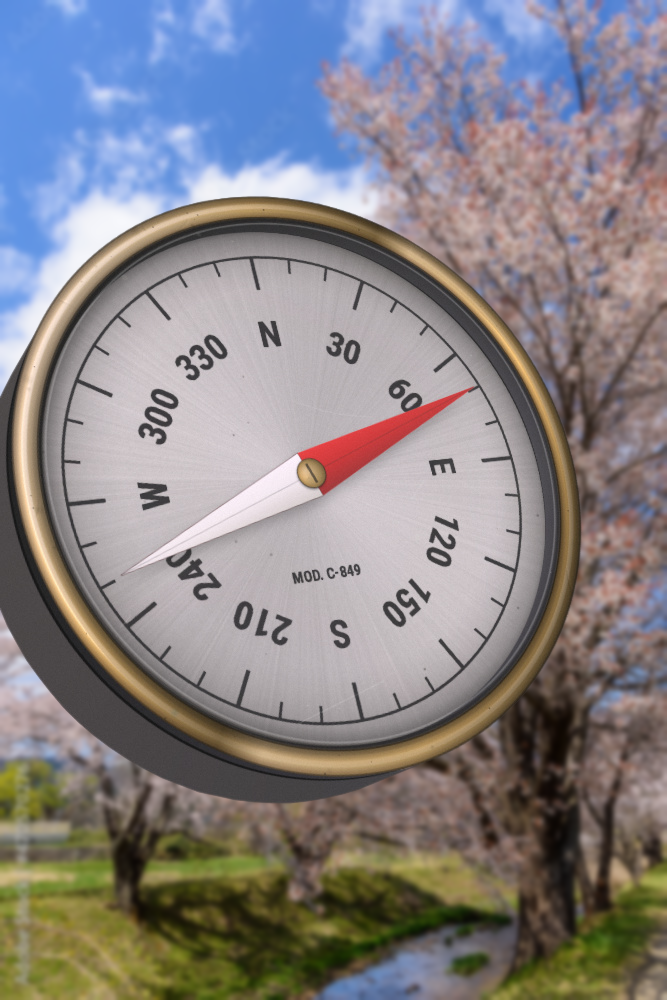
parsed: 70 °
